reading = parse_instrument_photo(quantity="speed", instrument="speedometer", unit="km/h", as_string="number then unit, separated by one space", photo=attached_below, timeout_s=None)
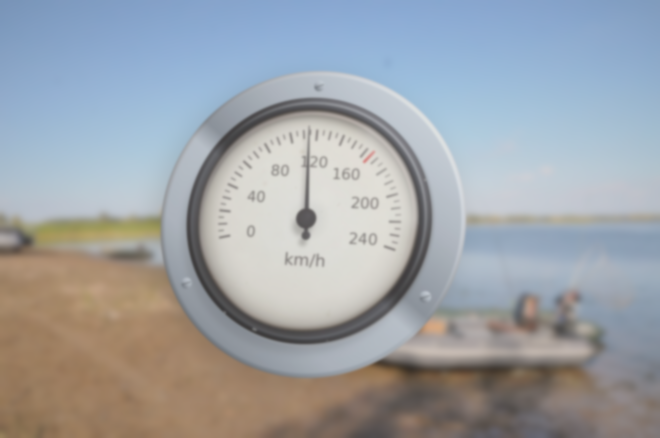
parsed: 115 km/h
